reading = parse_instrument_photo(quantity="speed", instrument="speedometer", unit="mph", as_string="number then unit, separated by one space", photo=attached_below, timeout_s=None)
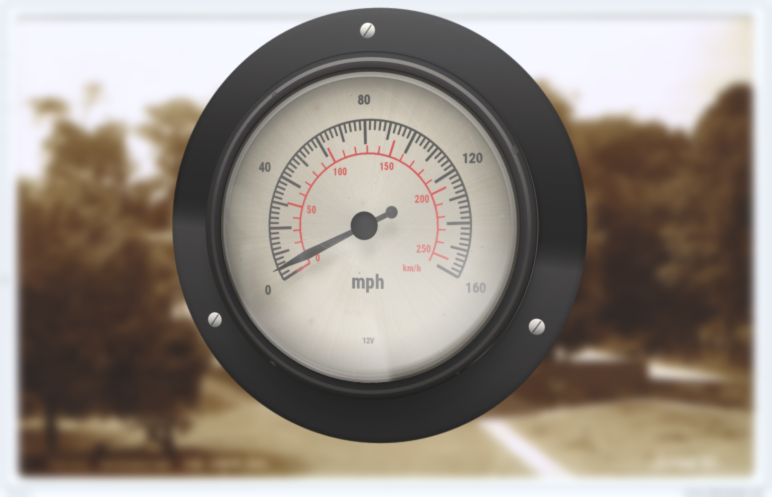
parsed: 4 mph
